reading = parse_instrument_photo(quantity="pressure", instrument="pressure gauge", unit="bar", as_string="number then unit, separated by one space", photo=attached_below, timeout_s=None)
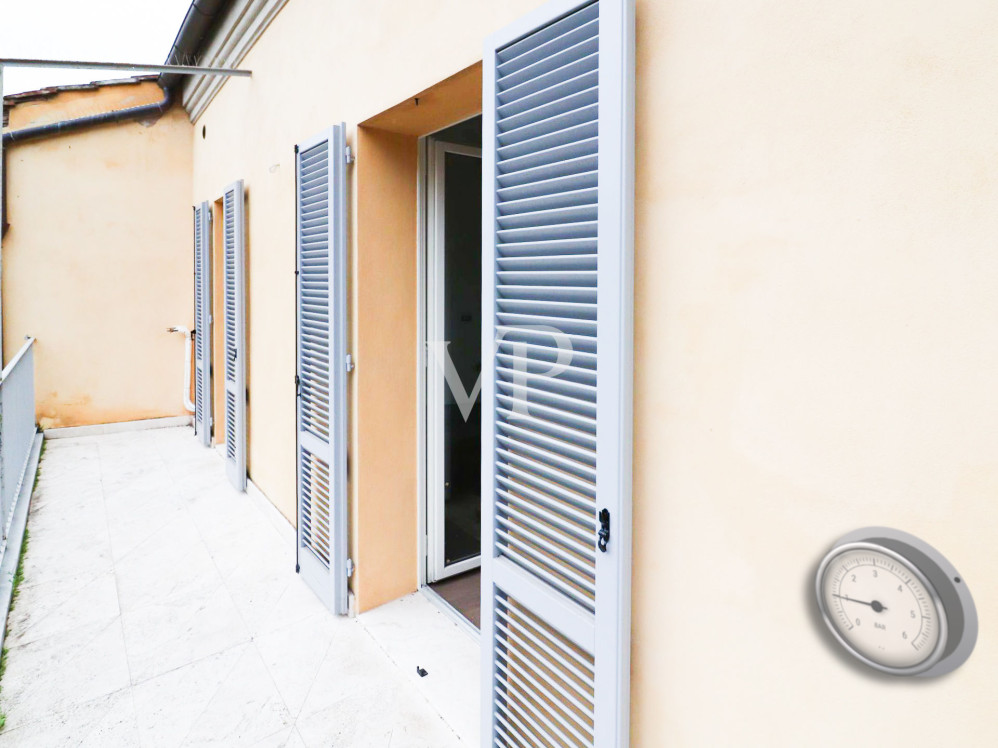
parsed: 1 bar
